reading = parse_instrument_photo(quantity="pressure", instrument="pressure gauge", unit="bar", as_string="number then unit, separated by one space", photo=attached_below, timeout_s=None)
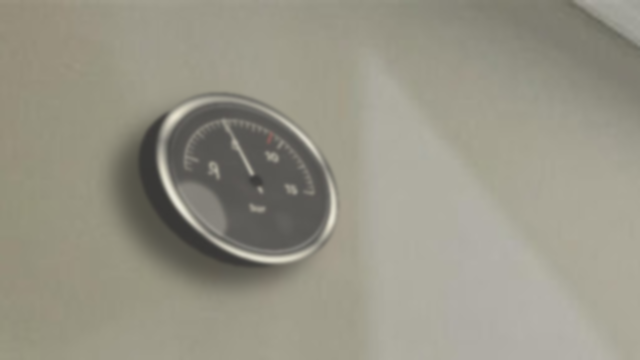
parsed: 5 bar
